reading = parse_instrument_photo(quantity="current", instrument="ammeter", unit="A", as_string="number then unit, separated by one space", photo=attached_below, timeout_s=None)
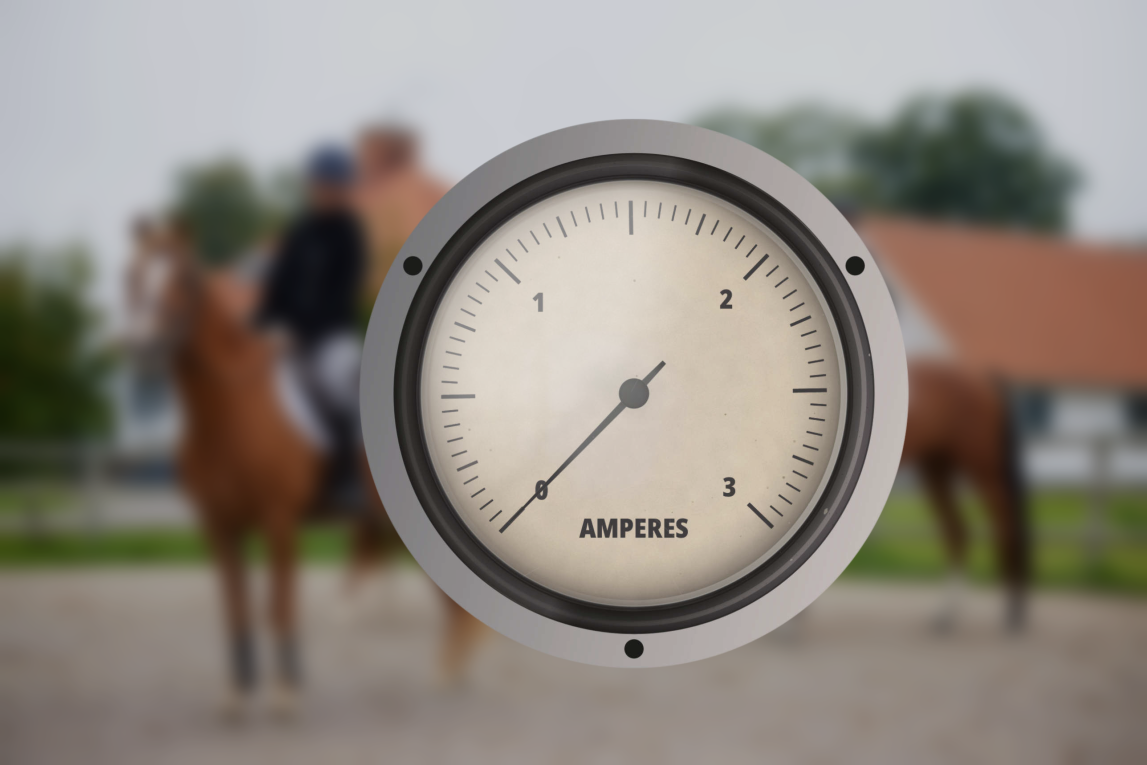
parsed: 0 A
